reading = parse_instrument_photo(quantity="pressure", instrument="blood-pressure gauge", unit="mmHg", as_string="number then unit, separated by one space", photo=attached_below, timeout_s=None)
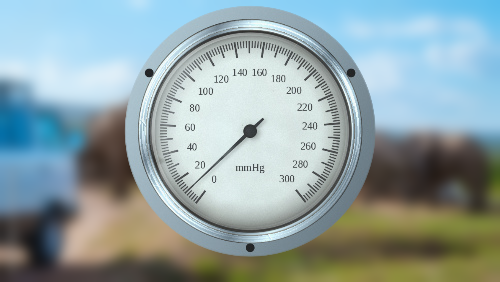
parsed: 10 mmHg
